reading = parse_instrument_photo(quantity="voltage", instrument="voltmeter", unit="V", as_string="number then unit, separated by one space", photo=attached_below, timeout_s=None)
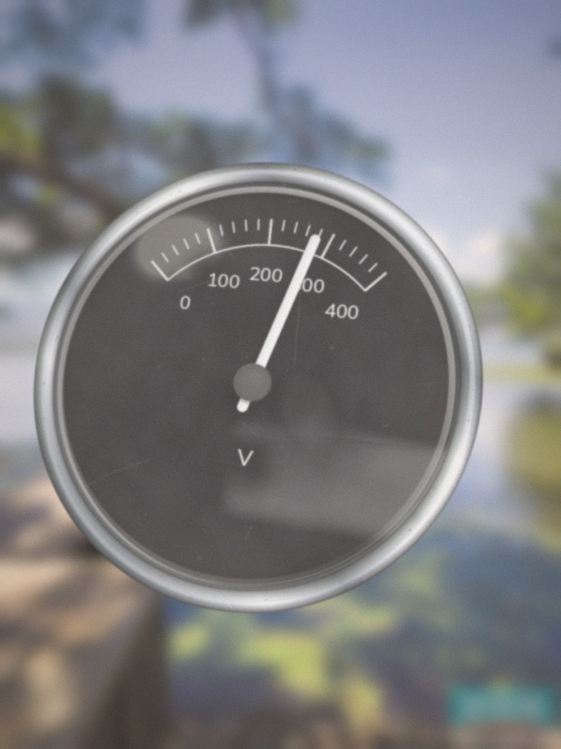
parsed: 280 V
